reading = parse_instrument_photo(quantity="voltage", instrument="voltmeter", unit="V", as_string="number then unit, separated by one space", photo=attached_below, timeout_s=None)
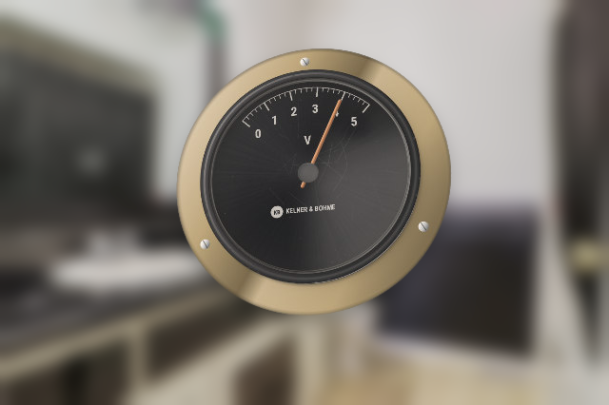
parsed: 4 V
